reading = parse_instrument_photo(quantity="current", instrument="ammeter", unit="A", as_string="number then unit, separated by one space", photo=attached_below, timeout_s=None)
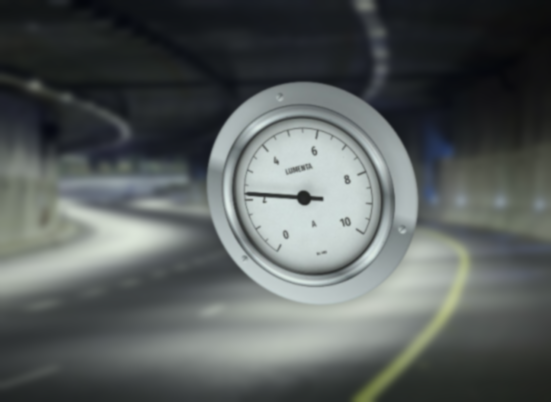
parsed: 2.25 A
